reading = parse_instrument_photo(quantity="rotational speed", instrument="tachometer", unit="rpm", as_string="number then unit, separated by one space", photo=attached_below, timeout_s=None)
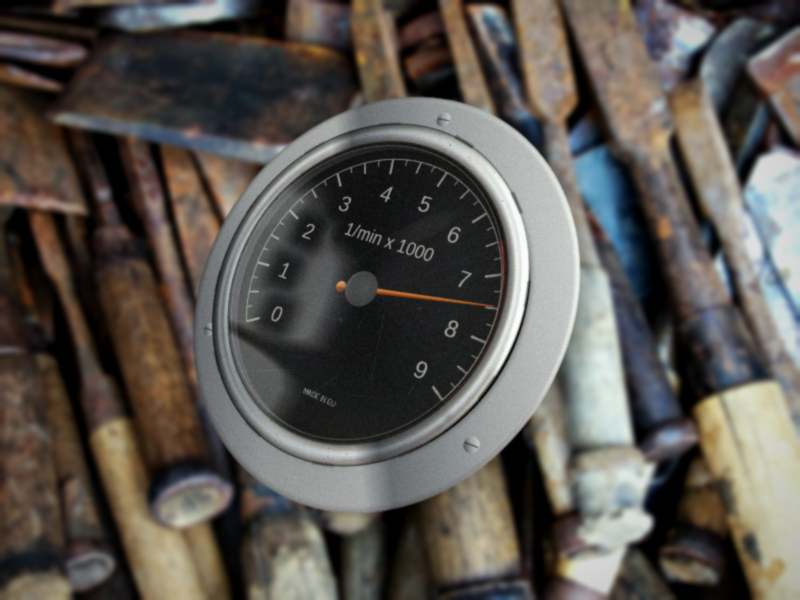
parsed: 7500 rpm
